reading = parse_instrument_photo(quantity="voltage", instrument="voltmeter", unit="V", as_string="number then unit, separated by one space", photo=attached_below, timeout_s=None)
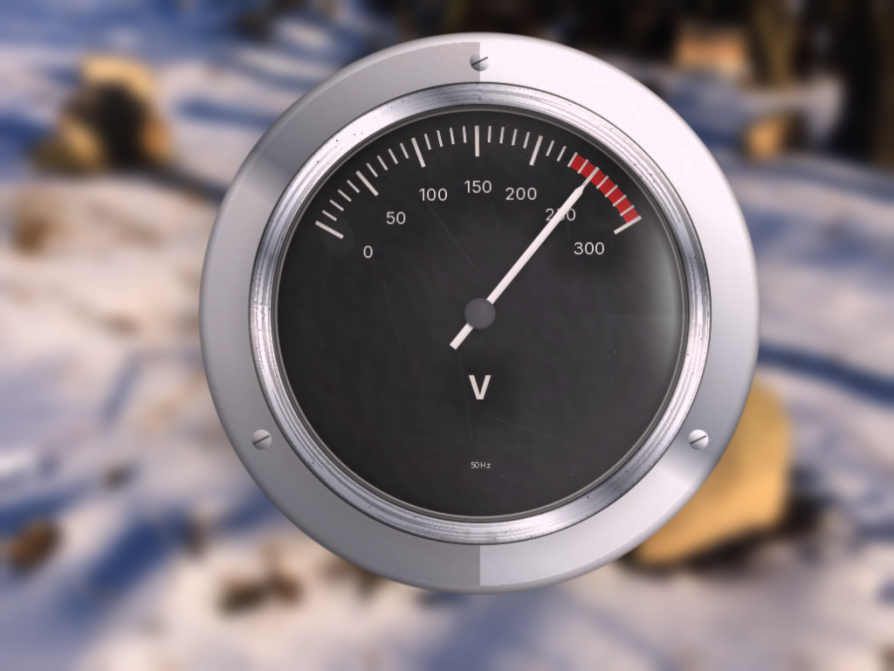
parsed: 250 V
